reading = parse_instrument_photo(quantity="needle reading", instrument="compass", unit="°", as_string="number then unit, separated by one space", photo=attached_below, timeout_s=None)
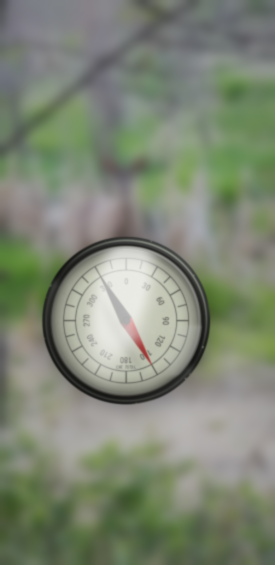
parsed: 150 °
